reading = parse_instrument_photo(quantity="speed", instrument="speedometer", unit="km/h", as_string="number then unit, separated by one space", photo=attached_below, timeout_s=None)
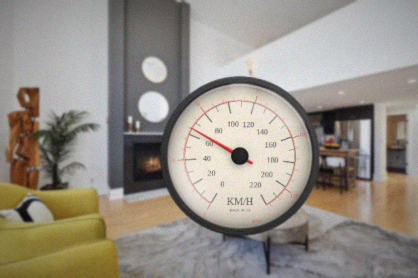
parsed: 65 km/h
